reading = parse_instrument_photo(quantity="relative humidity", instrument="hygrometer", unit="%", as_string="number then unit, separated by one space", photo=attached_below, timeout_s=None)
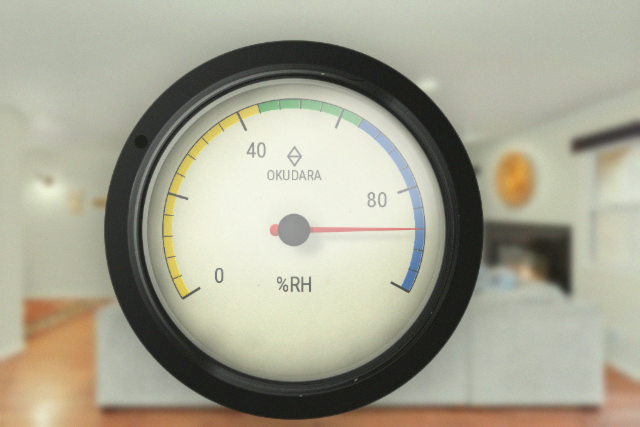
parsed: 88 %
